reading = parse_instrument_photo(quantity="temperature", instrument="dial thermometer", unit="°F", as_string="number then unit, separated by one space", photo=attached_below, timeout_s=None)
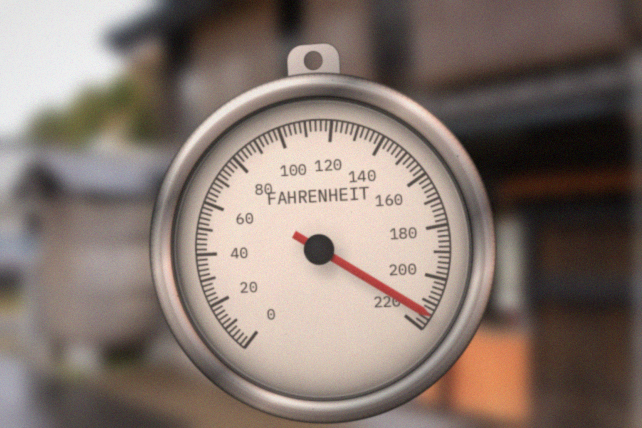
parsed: 214 °F
